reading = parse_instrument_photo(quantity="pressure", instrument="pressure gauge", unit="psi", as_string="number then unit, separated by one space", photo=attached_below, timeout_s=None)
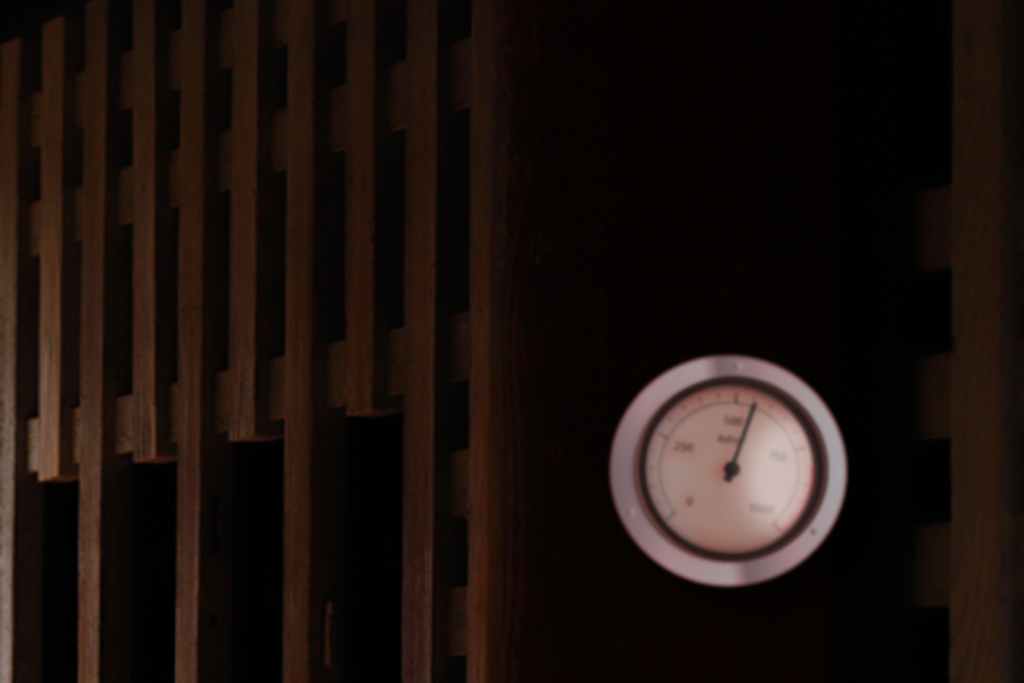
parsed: 550 psi
